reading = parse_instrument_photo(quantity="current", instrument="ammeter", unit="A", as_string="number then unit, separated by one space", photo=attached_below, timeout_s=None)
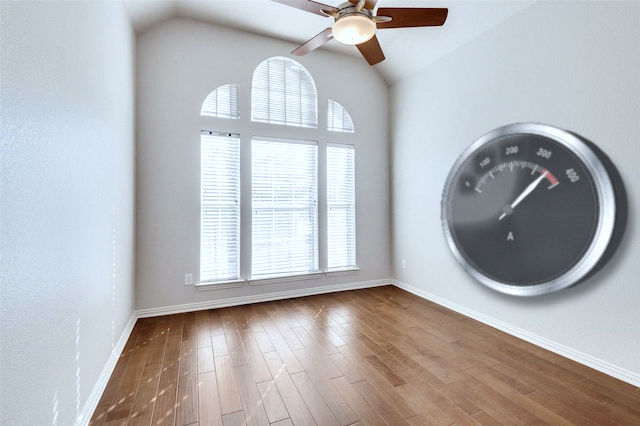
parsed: 350 A
